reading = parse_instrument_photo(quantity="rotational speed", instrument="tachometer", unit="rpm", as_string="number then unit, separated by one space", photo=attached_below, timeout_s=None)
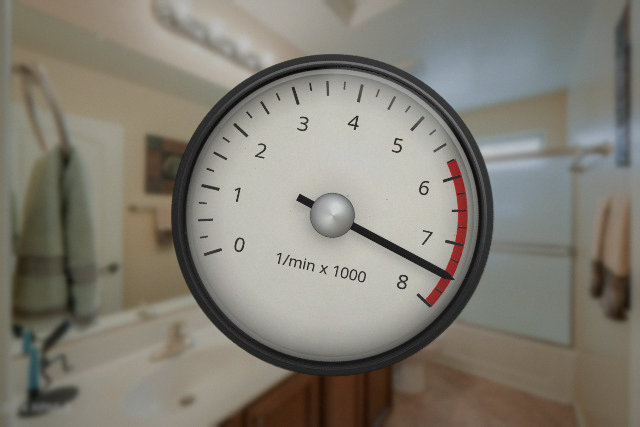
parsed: 7500 rpm
